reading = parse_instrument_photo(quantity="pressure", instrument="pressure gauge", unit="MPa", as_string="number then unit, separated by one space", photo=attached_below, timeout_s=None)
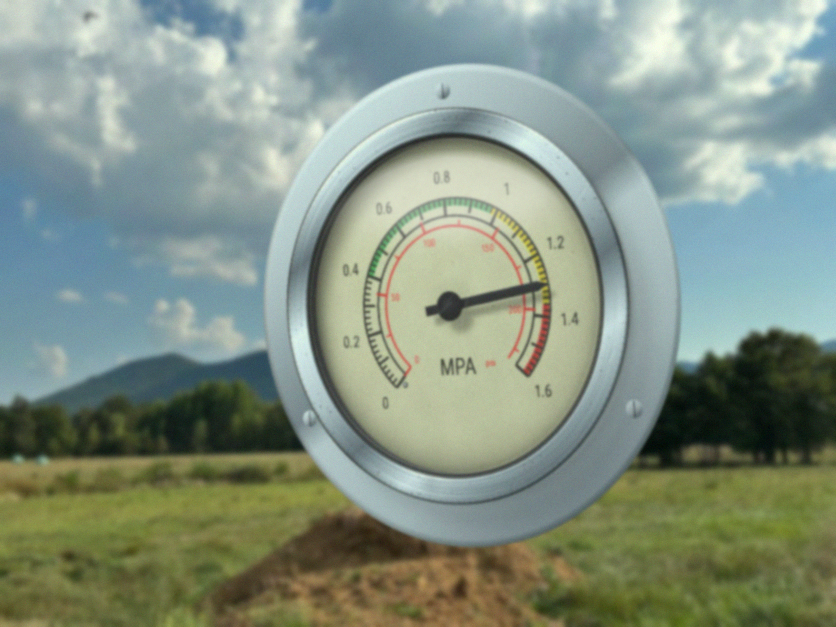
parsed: 1.3 MPa
